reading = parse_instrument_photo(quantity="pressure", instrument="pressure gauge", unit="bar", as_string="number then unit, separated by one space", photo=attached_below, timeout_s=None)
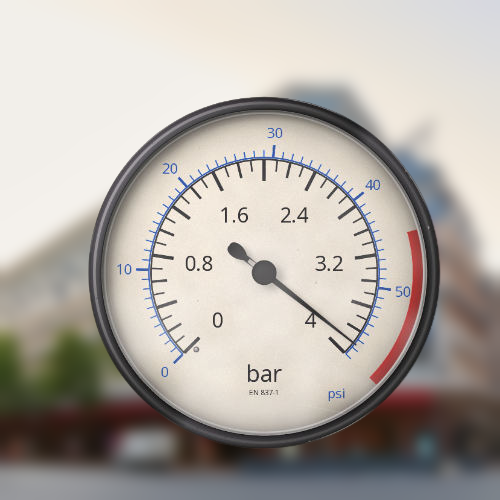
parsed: 3.9 bar
